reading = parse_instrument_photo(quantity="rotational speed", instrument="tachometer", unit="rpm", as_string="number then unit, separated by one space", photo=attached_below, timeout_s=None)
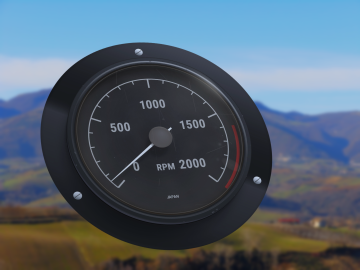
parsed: 50 rpm
